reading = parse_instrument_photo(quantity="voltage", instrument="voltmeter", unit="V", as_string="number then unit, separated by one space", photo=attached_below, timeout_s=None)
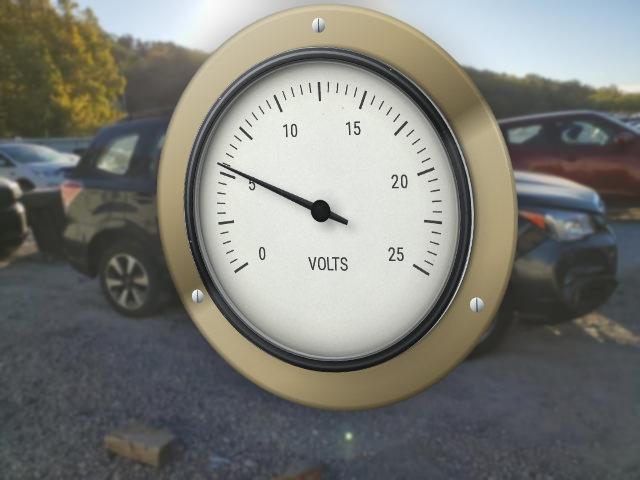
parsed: 5.5 V
